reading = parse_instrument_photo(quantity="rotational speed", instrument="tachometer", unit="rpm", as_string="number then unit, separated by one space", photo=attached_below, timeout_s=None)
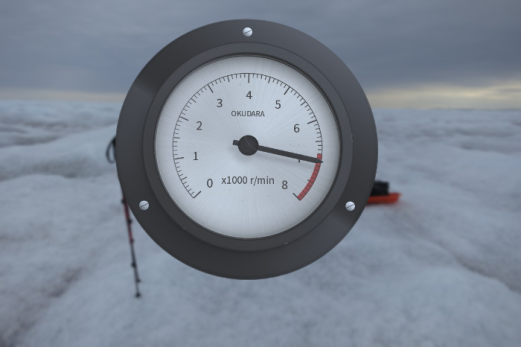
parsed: 7000 rpm
